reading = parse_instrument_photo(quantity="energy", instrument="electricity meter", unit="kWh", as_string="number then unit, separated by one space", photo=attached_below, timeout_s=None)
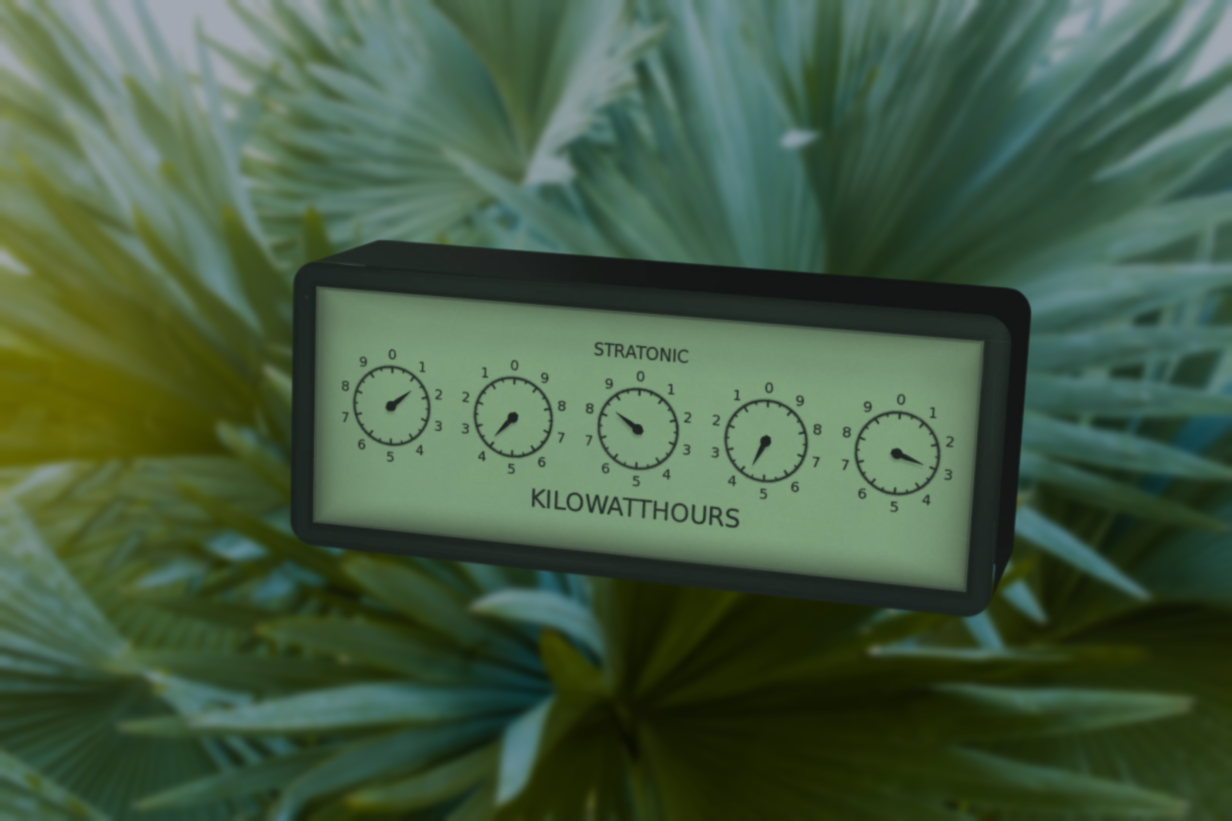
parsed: 13843 kWh
